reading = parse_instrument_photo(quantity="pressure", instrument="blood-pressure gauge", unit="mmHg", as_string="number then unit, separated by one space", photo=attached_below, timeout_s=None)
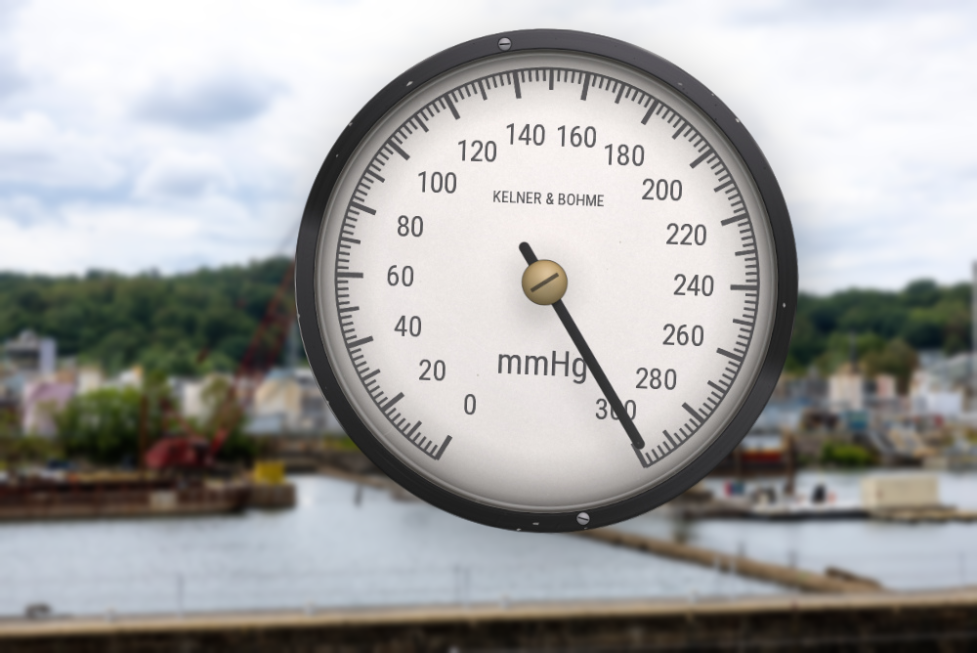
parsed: 298 mmHg
